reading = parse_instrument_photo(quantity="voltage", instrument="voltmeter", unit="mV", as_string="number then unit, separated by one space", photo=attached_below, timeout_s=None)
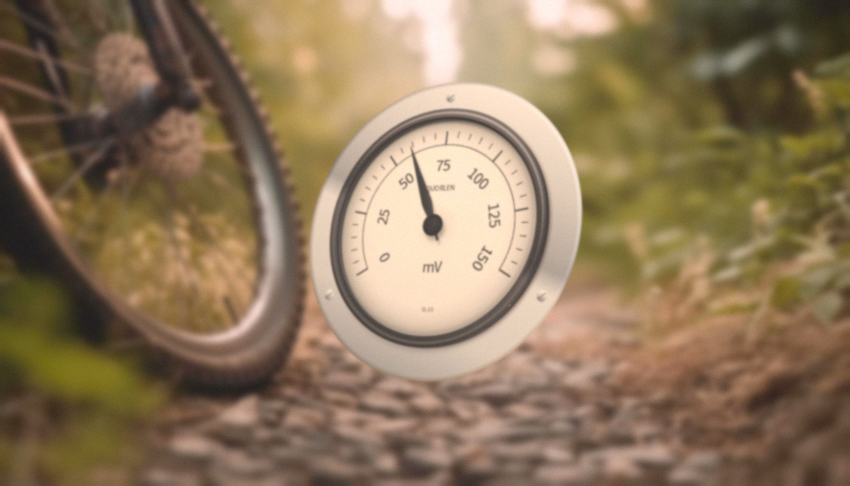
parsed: 60 mV
